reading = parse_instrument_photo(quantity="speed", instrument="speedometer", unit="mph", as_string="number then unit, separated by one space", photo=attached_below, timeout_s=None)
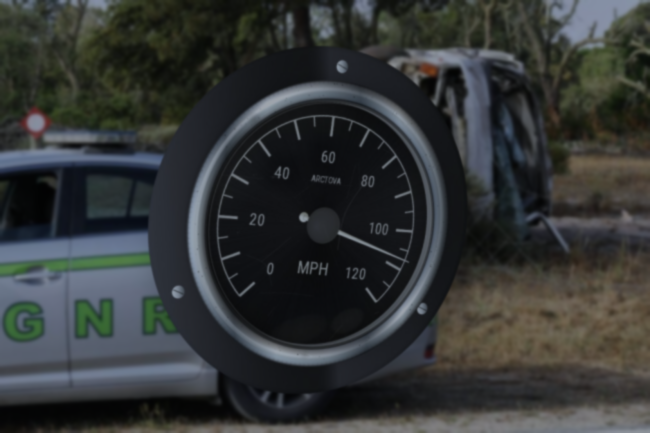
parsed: 107.5 mph
